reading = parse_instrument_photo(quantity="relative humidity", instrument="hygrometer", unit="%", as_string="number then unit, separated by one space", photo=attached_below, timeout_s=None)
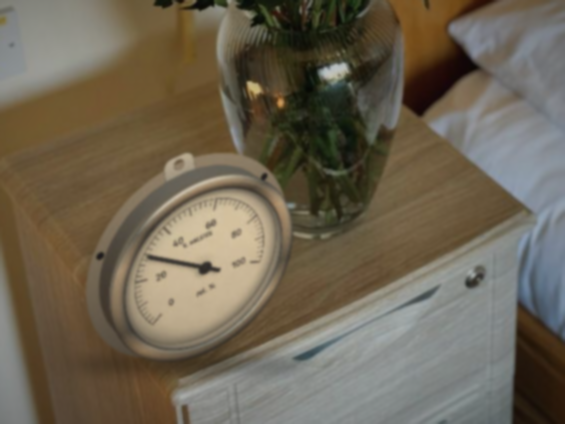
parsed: 30 %
